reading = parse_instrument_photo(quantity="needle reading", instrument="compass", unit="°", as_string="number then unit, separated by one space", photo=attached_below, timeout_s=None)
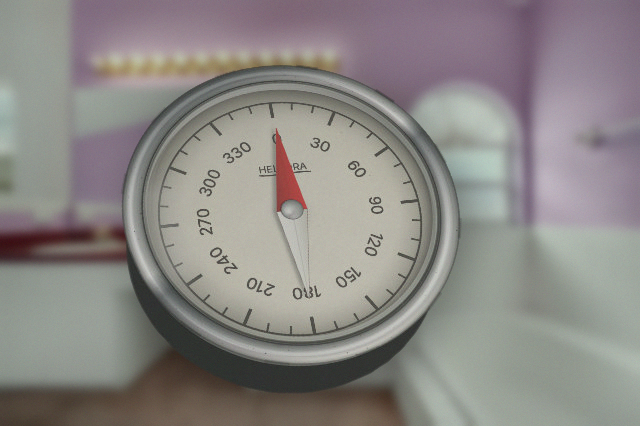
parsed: 0 °
